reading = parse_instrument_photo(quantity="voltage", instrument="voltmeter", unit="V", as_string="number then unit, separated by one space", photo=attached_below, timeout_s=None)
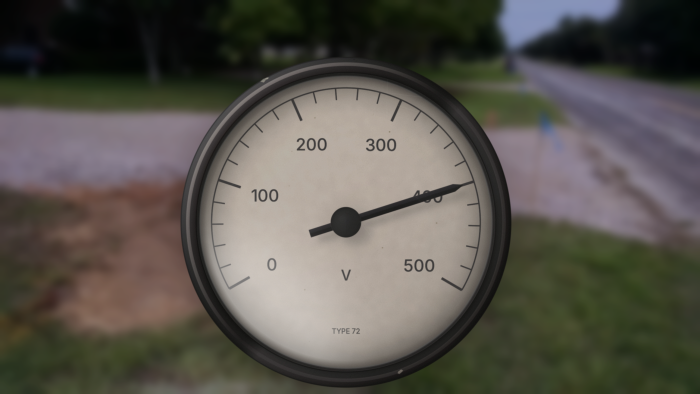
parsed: 400 V
